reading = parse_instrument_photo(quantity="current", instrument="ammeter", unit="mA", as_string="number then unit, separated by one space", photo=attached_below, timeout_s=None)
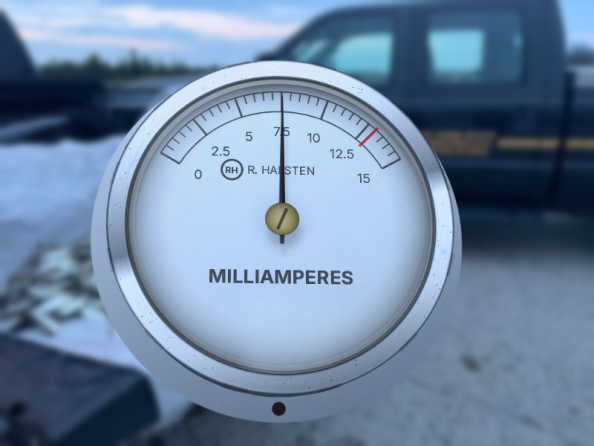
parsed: 7.5 mA
